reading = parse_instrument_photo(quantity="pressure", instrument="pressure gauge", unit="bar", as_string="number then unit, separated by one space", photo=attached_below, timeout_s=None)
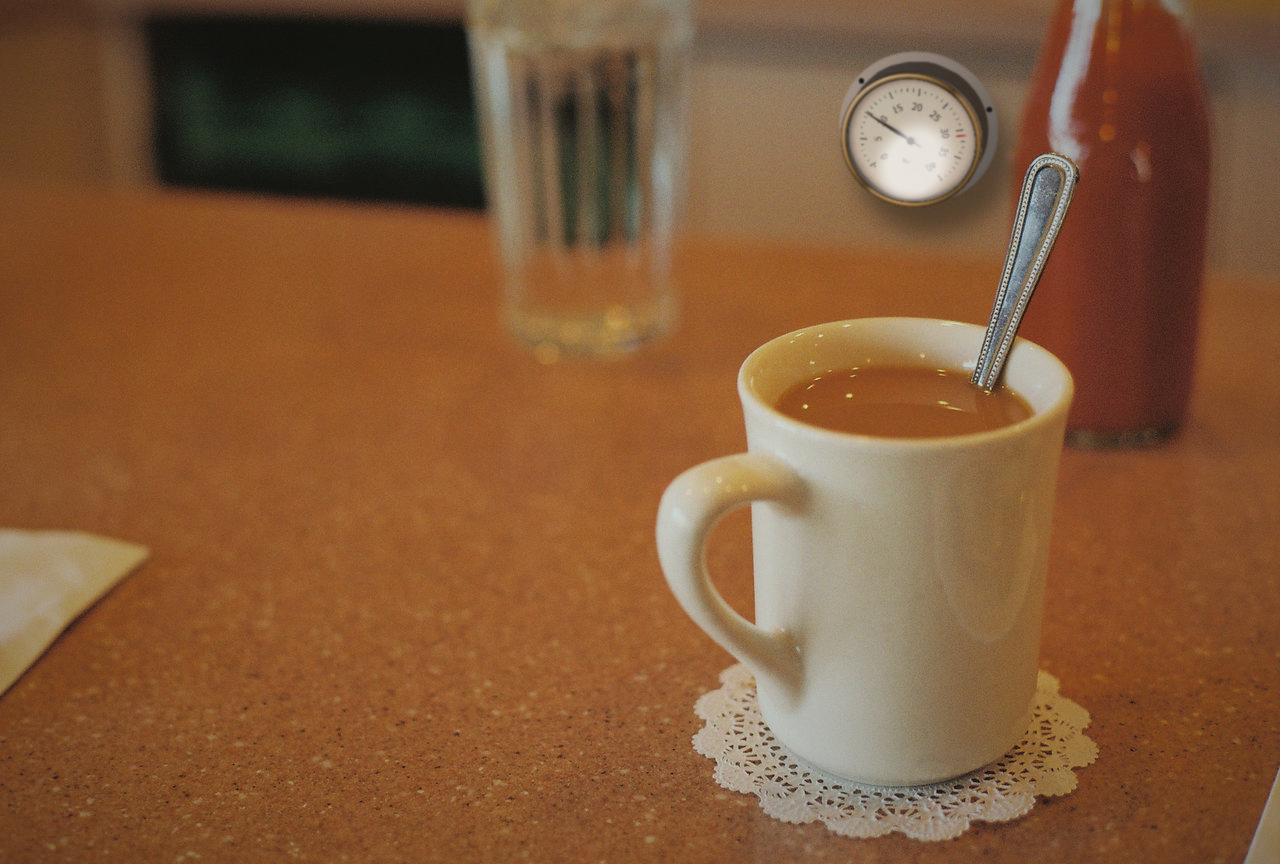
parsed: 10 bar
